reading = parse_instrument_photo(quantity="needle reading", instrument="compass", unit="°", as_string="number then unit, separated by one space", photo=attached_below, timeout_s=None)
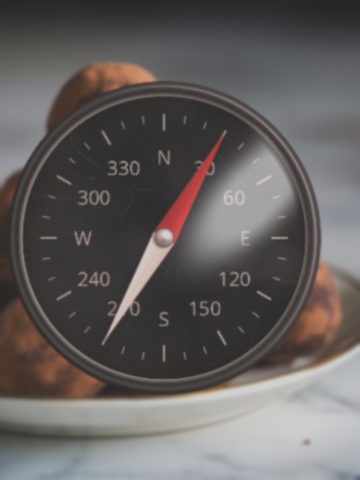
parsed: 30 °
